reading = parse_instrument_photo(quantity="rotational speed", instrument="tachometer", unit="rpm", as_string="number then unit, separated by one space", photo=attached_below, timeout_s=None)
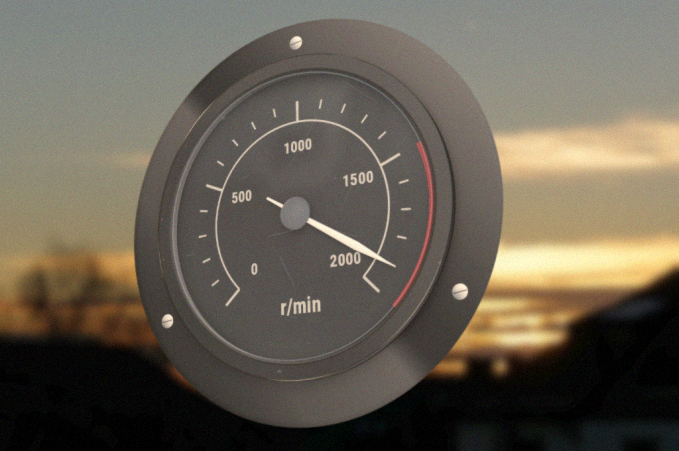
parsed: 1900 rpm
